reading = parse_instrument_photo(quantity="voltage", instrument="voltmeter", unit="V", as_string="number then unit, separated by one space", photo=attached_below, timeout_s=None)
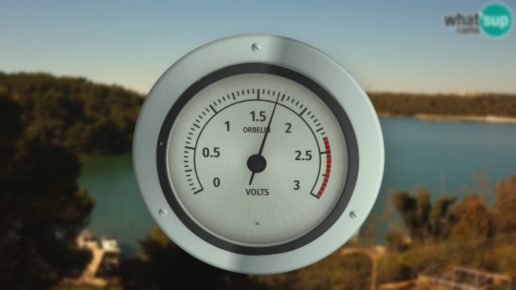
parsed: 1.7 V
